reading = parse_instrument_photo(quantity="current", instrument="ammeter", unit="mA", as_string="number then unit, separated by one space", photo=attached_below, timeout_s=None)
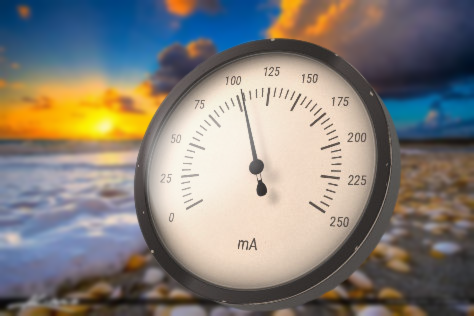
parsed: 105 mA
